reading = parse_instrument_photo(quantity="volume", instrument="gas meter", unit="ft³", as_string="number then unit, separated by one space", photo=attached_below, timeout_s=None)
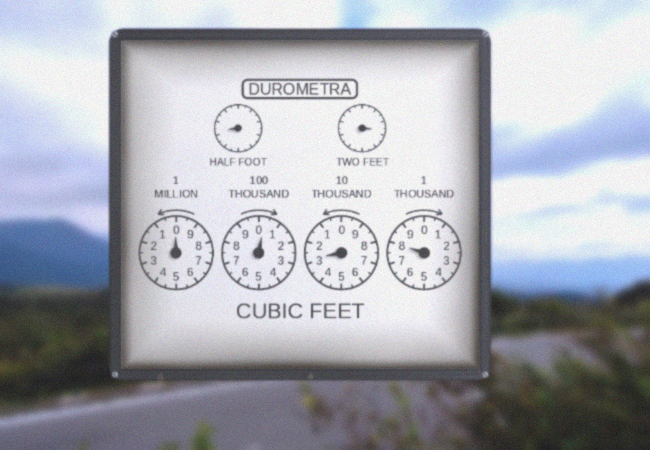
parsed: 2800 ft³
